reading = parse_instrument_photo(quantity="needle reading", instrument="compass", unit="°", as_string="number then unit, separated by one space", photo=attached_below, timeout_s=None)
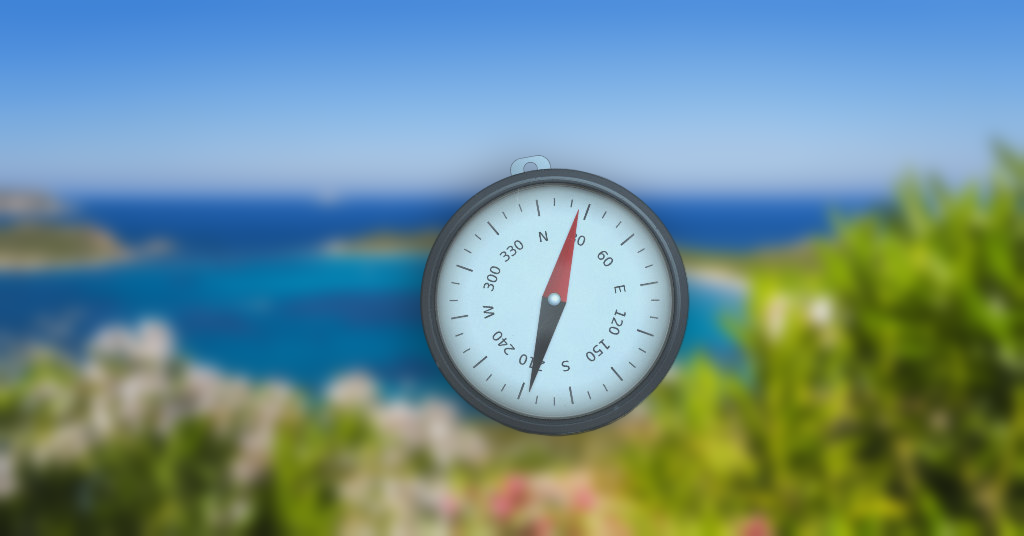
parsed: 25 °
